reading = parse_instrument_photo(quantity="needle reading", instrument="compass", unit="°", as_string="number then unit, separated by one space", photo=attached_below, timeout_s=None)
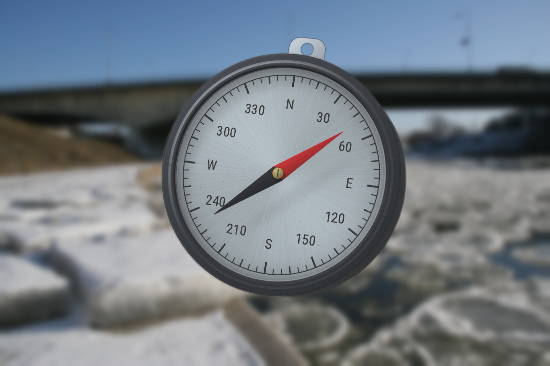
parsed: 50 °
